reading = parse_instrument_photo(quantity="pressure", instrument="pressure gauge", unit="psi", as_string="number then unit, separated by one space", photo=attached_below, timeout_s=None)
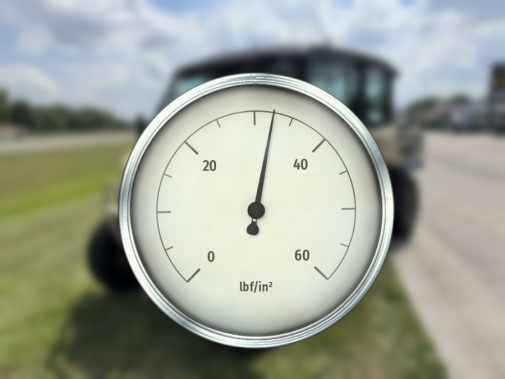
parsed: 32.5 psi
